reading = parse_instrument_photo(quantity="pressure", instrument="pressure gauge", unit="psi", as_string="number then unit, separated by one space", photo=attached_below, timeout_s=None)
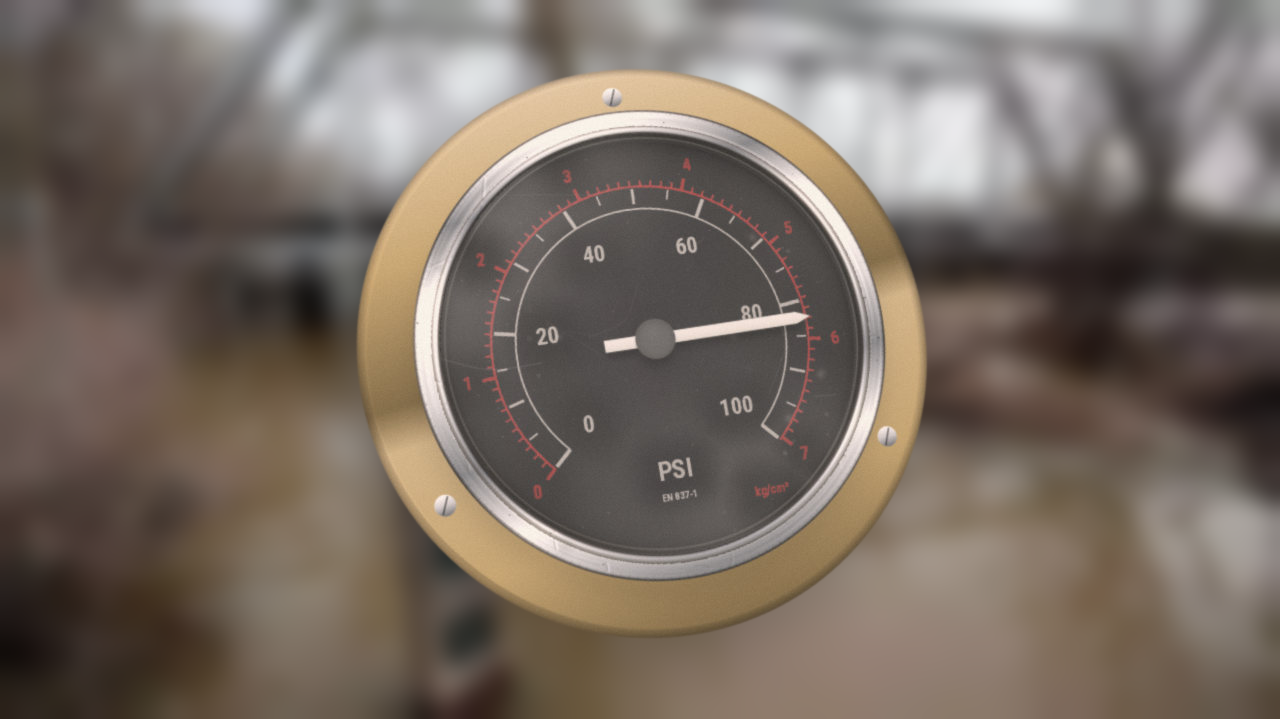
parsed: 82.5 psi
